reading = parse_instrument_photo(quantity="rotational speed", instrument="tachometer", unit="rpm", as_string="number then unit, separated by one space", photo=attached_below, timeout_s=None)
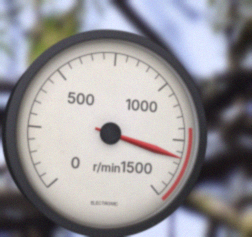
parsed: 1325 rpm
